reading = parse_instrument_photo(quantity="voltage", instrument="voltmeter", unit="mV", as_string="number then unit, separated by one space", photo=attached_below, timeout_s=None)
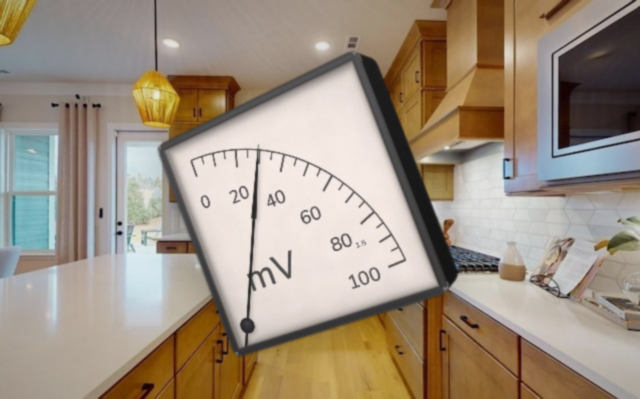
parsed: 30 mV
